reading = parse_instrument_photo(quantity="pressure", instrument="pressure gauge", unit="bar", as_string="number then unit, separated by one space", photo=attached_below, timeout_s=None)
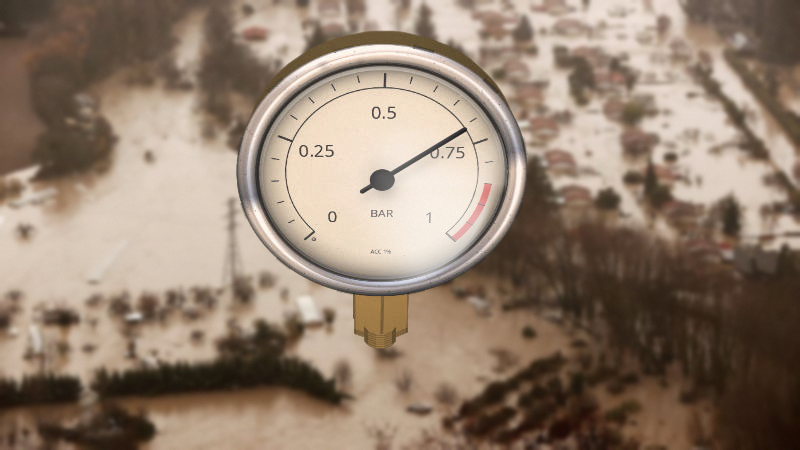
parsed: 0.7 bar
